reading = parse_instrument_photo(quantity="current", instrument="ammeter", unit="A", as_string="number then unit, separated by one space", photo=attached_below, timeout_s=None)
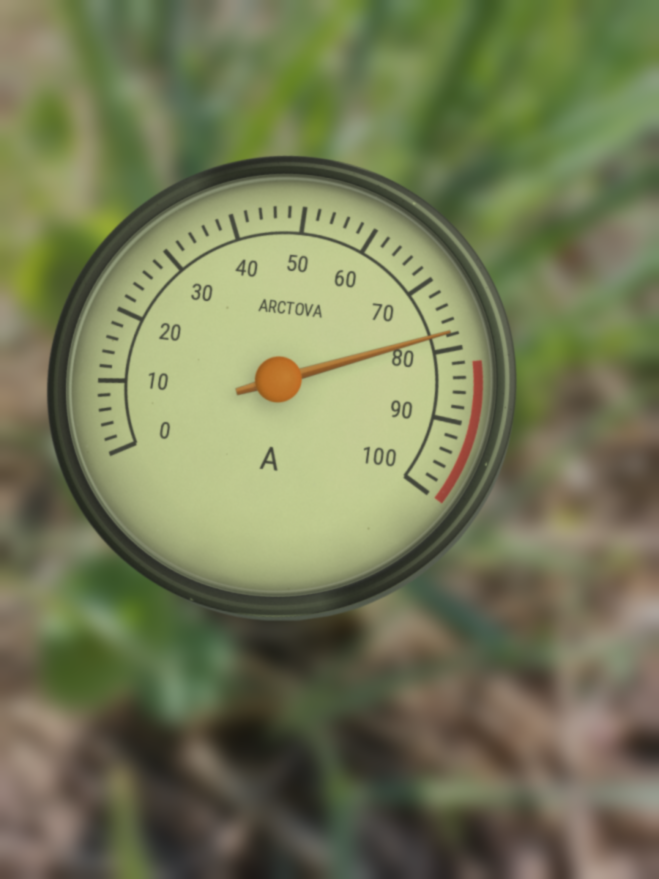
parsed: 78 A
